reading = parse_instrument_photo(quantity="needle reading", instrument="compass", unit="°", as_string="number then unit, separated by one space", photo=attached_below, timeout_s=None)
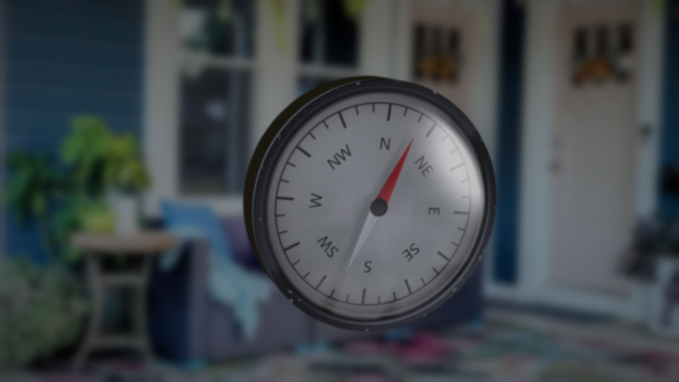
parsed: 20 °
